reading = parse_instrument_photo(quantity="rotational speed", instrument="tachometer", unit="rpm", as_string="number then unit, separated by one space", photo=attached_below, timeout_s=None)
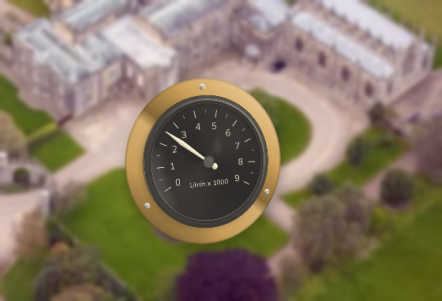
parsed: 2500 rpm
